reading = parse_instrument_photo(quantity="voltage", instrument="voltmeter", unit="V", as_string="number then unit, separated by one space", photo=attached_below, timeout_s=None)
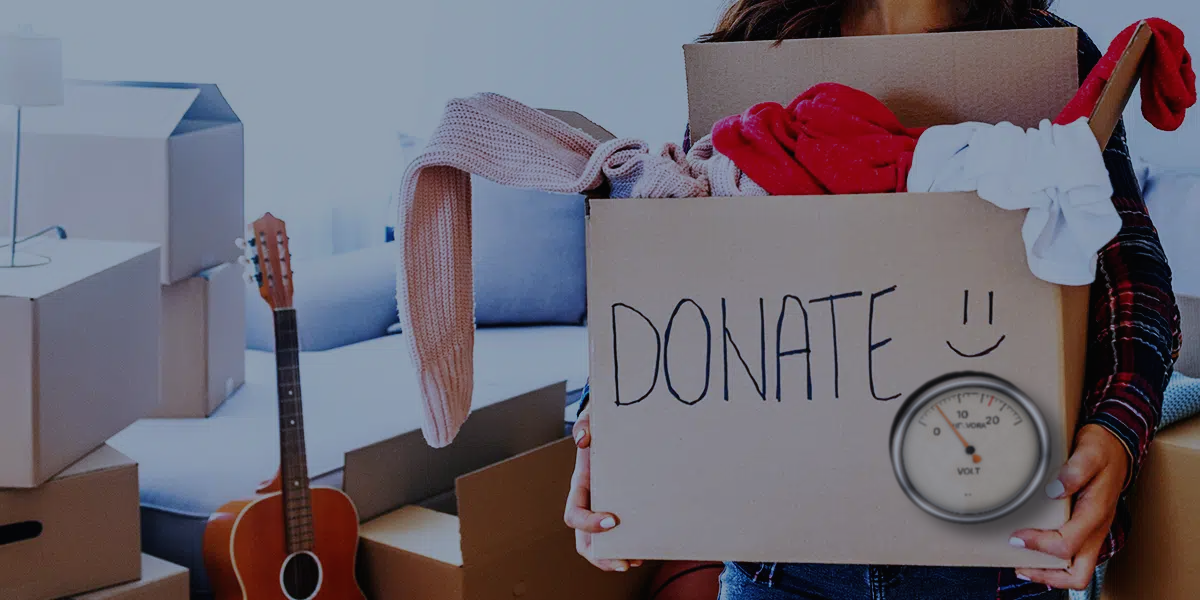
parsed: 5 V
